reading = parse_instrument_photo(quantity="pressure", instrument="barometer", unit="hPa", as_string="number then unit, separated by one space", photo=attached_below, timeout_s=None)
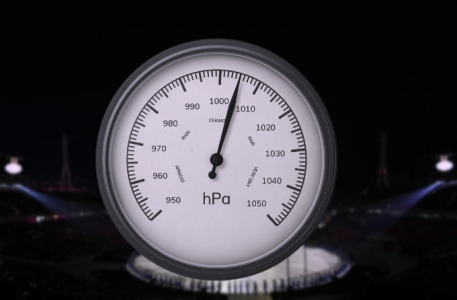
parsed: 1005 hPa
